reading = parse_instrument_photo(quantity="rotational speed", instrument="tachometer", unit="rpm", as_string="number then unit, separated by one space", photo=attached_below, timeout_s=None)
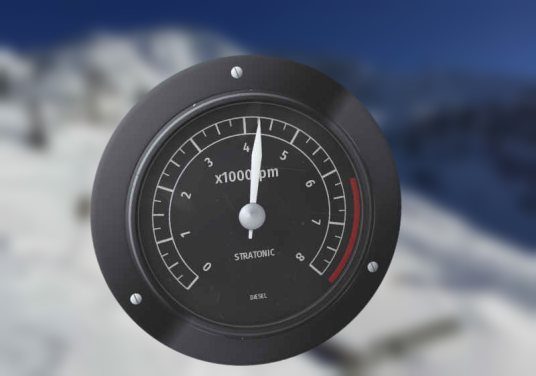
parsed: 4250 rpm
